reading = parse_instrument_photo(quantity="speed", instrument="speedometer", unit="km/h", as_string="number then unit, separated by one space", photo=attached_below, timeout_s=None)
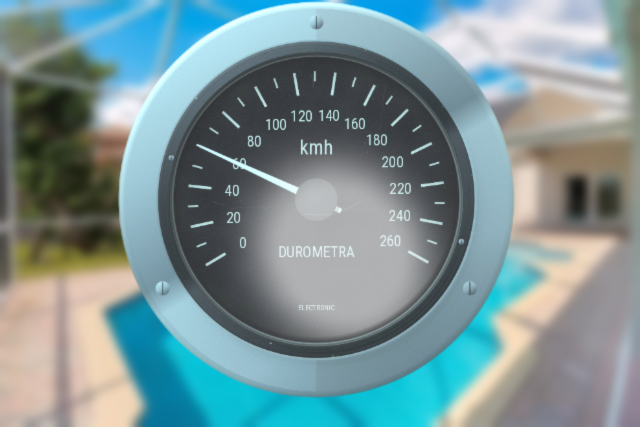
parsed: 60 km/h
